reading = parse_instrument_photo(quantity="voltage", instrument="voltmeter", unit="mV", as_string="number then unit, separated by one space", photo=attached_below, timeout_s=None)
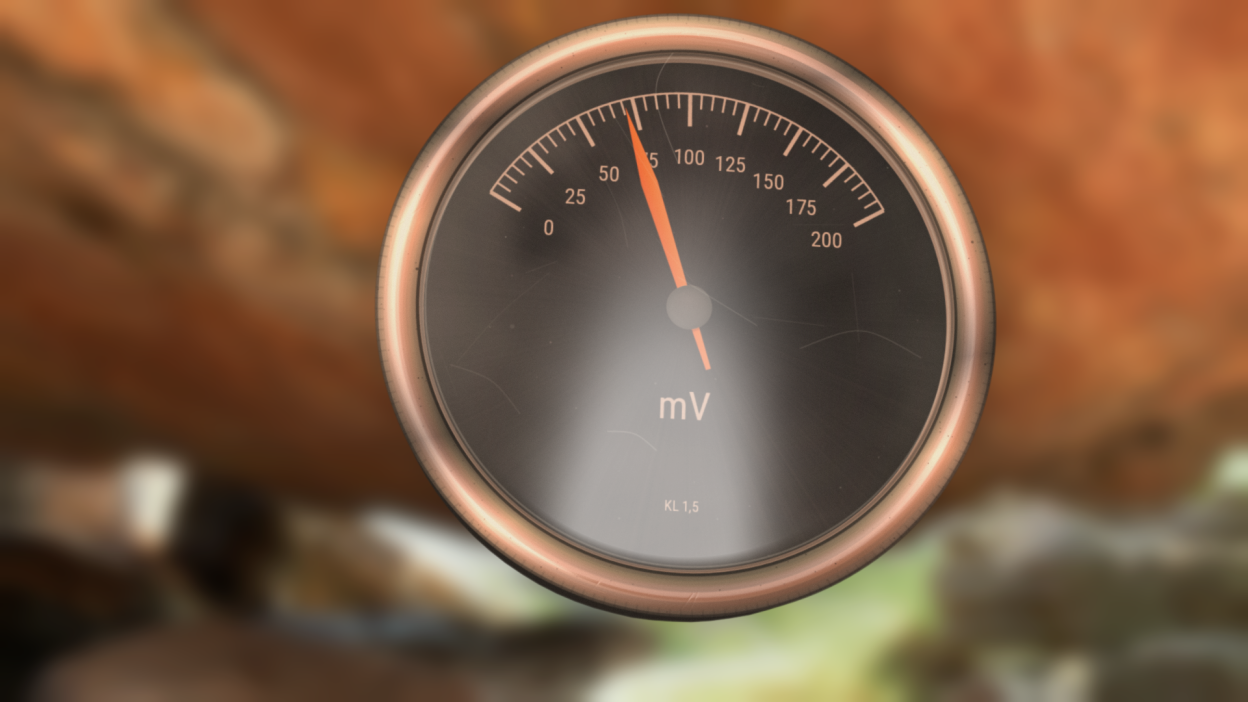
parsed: 70 mV
